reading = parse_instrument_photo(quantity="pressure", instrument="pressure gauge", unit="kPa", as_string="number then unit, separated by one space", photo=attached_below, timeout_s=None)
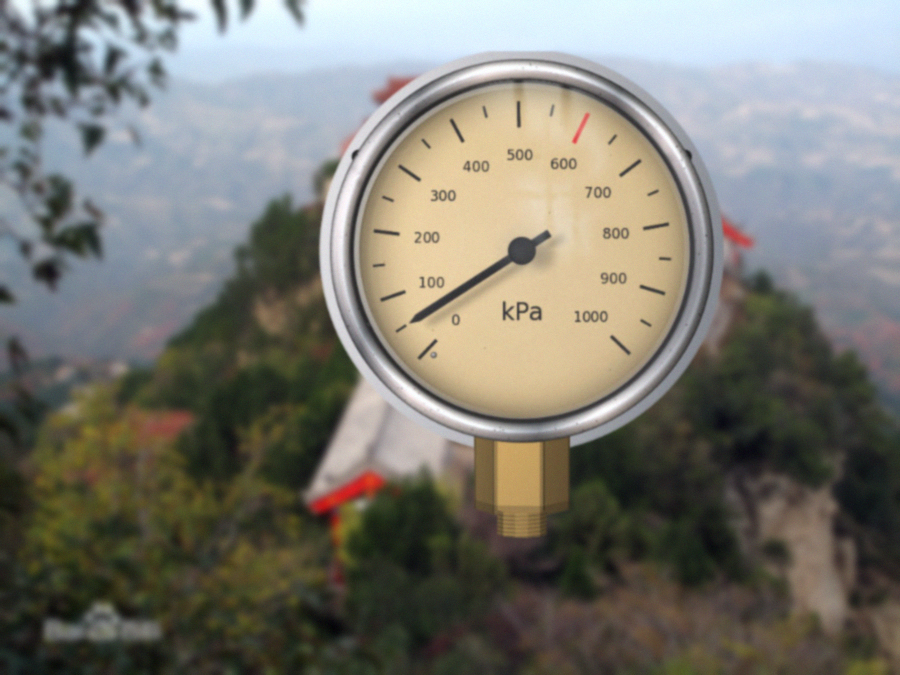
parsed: 50 kPa
